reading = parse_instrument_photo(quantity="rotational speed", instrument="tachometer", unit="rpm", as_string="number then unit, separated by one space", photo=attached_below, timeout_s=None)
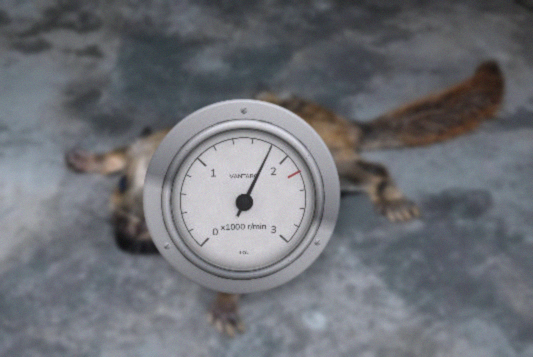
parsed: 1800 rpm
